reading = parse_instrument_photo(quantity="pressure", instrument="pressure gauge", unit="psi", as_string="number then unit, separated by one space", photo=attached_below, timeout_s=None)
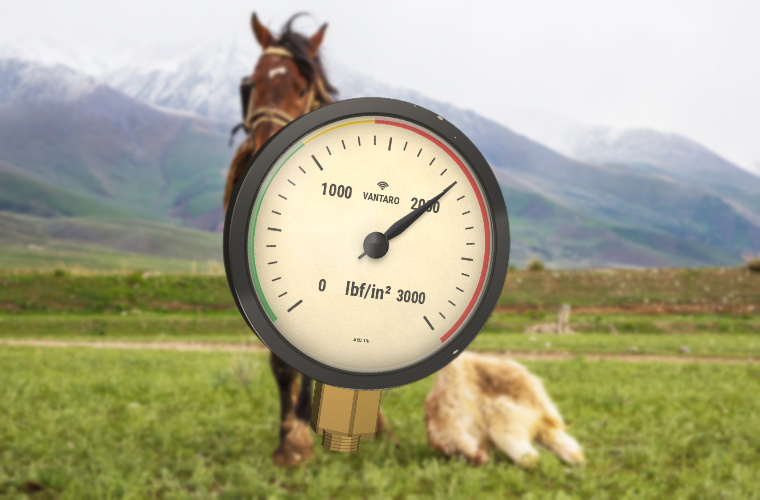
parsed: 2000 psi
